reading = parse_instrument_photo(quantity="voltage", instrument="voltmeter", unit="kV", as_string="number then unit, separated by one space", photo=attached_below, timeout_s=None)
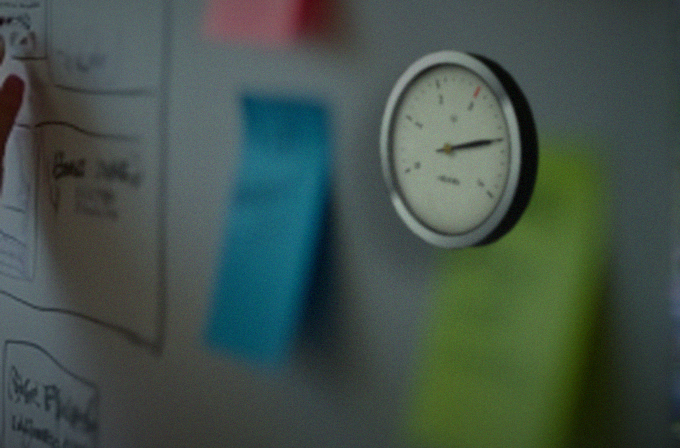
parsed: 4 kV
